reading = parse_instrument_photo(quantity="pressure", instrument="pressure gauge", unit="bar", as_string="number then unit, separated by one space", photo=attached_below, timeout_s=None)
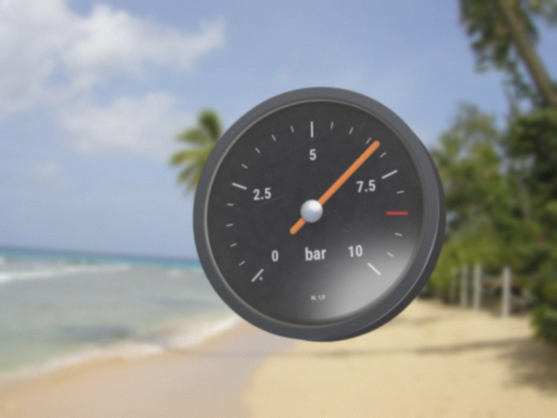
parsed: 6.75 bar
